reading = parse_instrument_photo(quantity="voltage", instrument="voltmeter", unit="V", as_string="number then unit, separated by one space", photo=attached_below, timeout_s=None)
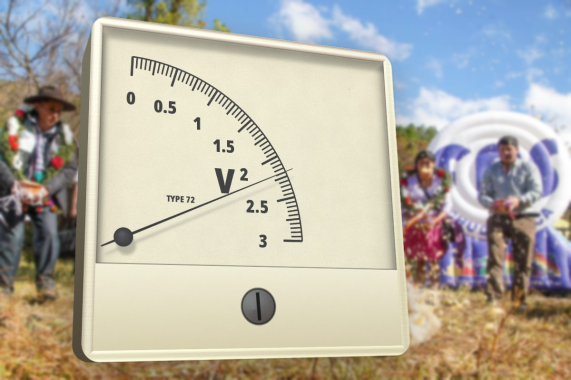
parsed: 2.2 V
